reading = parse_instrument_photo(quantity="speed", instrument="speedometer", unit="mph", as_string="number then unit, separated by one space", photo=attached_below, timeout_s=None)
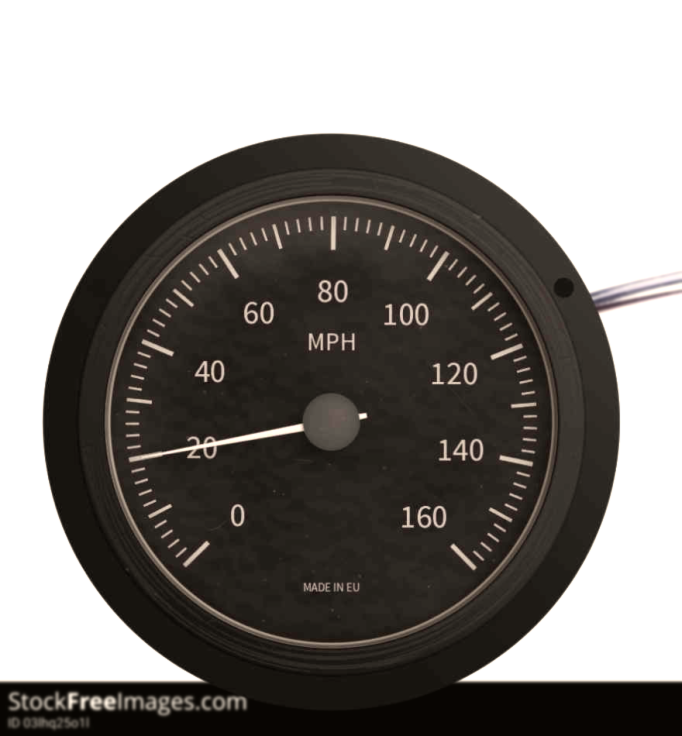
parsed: 20 mph
